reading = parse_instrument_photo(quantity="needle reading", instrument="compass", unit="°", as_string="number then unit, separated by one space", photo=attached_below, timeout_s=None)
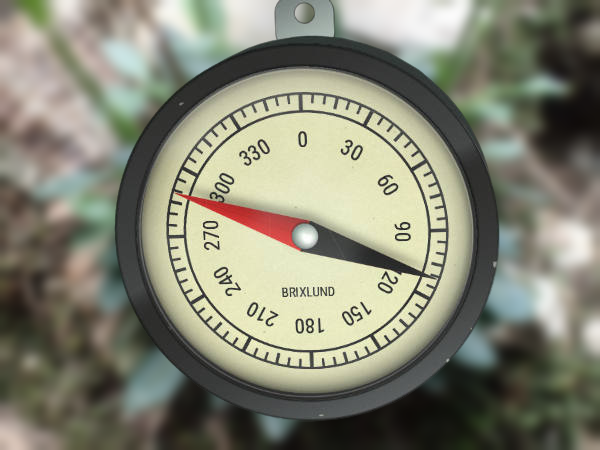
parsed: 290 °
